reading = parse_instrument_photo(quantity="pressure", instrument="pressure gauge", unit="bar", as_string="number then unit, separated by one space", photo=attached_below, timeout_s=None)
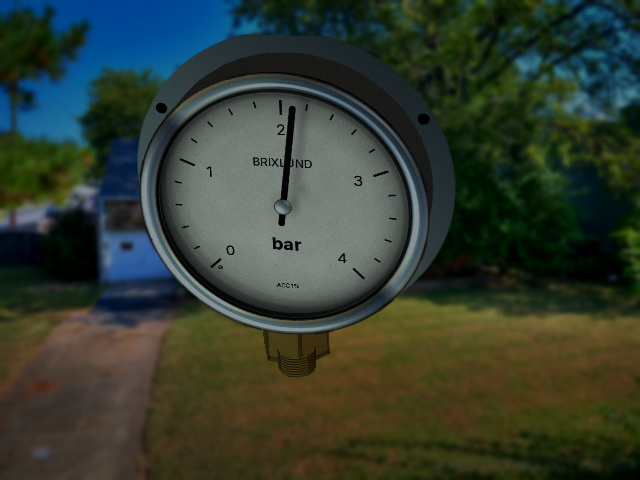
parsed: 2.1 bar
